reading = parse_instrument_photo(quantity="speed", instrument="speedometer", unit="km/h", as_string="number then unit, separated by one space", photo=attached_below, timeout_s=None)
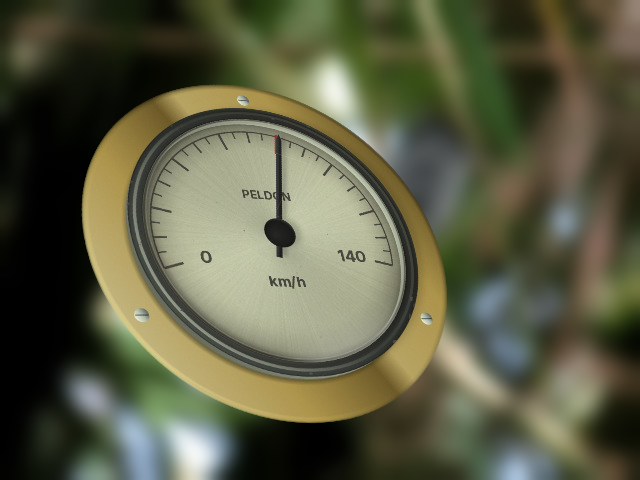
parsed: 80 km/h
